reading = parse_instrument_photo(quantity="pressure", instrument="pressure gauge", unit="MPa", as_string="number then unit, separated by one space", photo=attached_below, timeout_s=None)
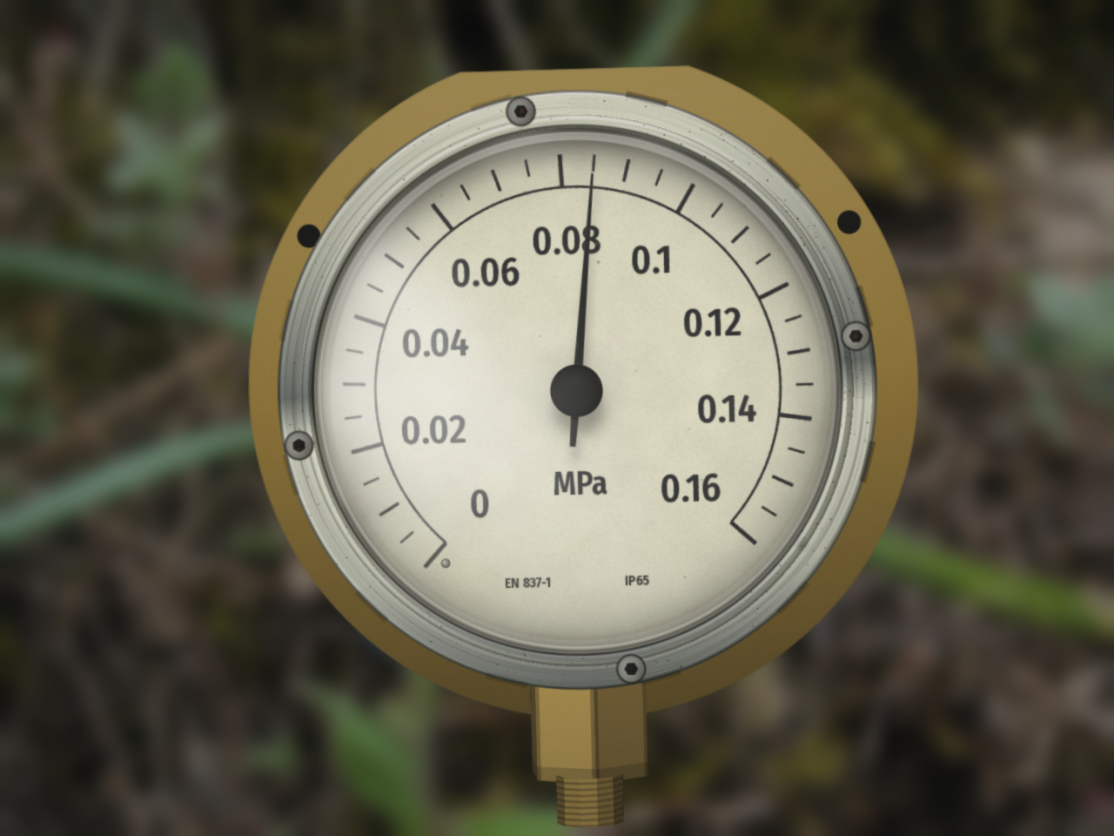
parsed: 0.085 MPa
